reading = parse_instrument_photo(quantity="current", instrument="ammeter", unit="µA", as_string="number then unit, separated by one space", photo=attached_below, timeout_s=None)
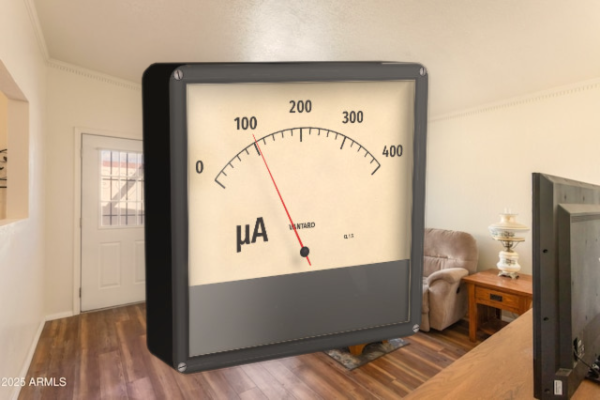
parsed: 100 µA
